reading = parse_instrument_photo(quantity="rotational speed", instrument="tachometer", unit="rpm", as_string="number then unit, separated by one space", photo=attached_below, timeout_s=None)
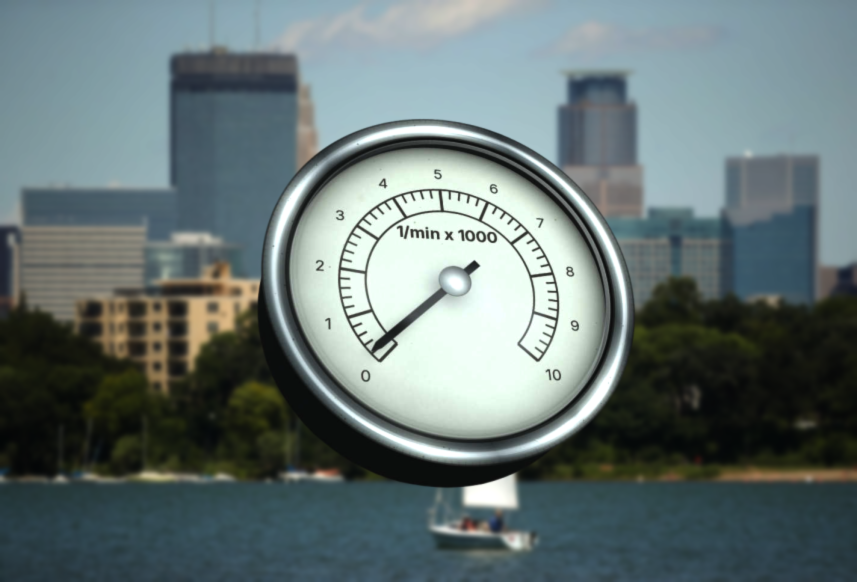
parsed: 200 rpm
